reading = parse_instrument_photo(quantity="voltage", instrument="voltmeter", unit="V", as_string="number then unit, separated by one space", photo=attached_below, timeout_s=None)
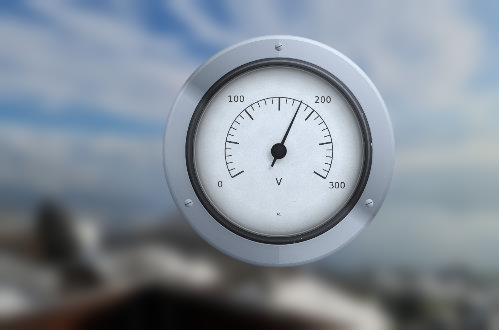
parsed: 180 V
